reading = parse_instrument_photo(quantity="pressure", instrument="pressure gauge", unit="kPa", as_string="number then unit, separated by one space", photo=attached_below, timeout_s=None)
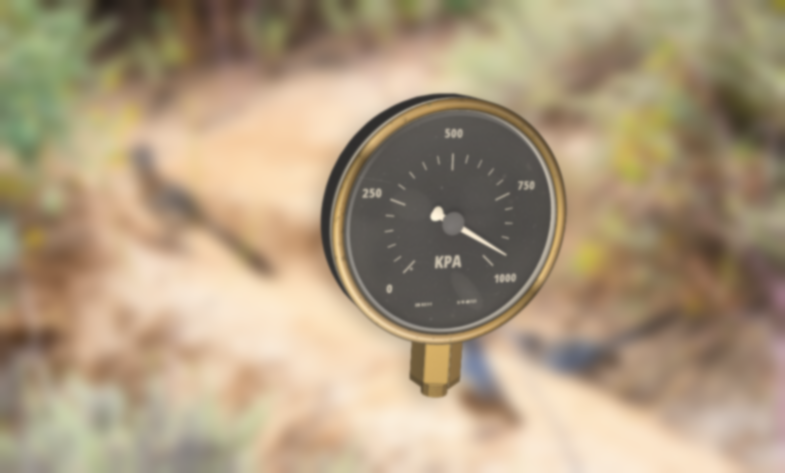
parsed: 950 kPa
